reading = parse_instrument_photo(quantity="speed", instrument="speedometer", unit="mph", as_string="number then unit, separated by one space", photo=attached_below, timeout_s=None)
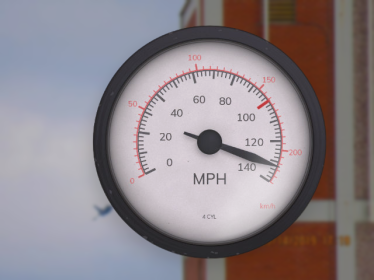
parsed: 132 mph
